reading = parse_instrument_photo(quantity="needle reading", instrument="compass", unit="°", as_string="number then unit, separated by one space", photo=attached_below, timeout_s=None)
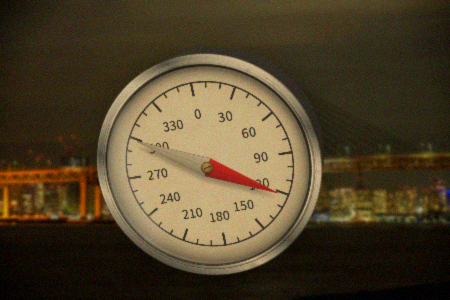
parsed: 120 °
